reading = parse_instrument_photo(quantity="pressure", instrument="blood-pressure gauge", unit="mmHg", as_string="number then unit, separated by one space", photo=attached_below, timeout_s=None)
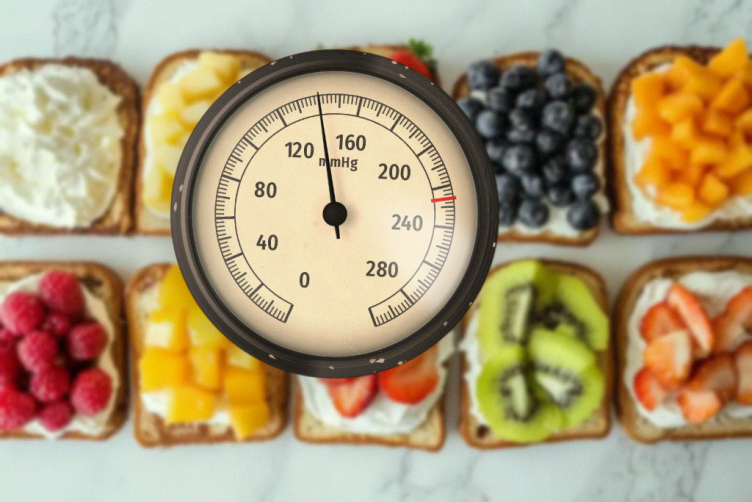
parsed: 140 mmHg
